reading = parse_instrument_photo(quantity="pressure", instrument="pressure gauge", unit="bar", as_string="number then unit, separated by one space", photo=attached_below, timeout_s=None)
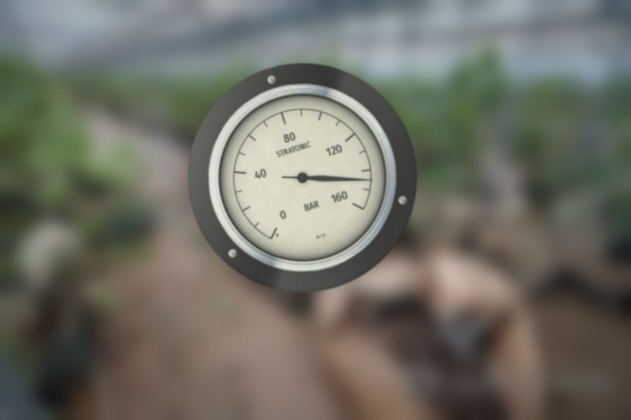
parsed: 145 bar
